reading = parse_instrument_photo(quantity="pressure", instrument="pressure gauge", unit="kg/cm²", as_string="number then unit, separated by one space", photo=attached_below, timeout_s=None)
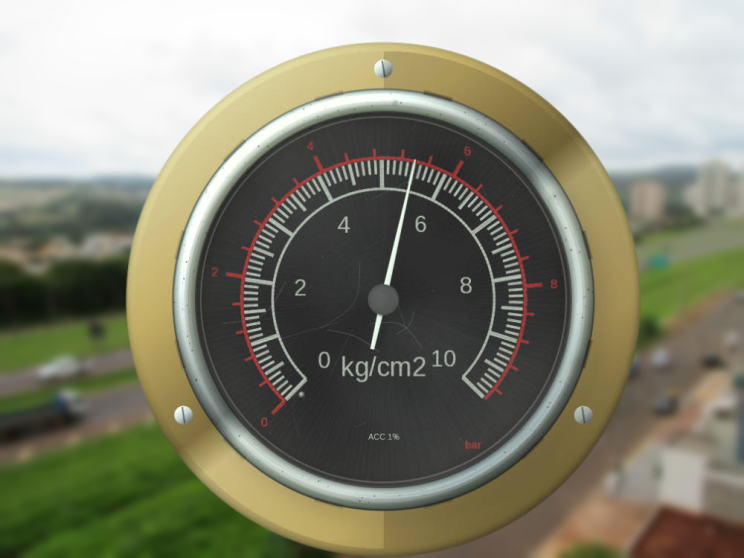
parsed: 5.5 kg/cm²
